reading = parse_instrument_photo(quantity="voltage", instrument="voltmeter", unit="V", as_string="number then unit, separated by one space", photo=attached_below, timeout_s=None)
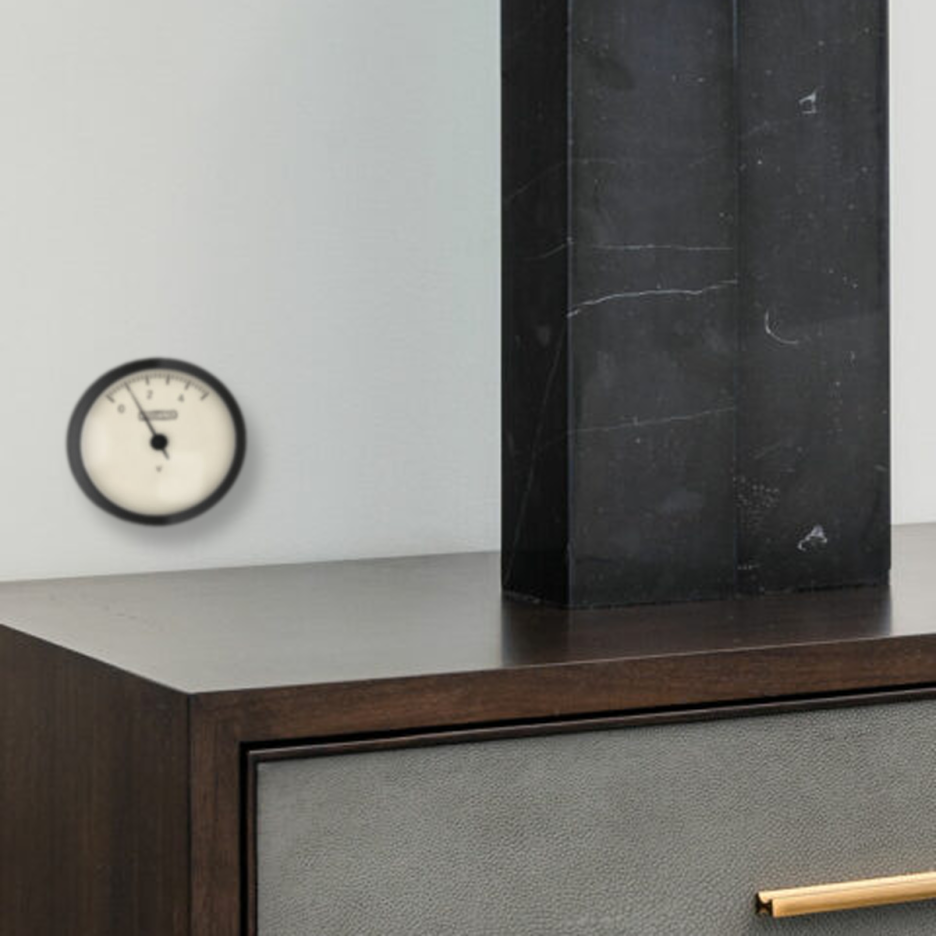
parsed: 1 V
